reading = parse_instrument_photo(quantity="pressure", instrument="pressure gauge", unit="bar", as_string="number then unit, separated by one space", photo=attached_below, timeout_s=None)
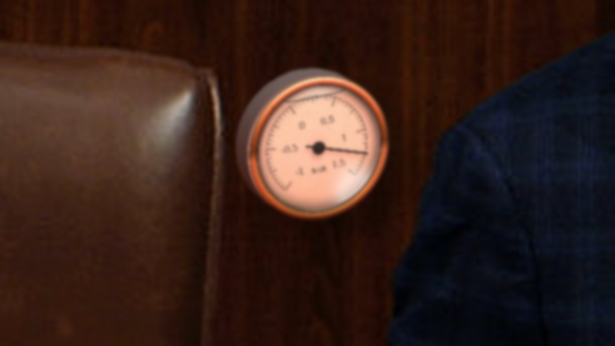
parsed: 1.25 bar
